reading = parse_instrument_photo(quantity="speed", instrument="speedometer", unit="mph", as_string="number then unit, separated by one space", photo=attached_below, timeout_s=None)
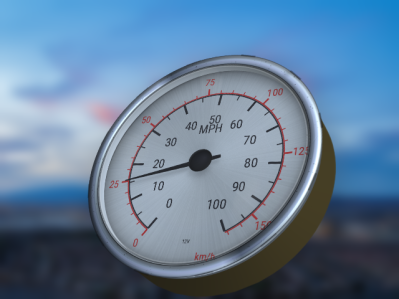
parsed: 15 mph
